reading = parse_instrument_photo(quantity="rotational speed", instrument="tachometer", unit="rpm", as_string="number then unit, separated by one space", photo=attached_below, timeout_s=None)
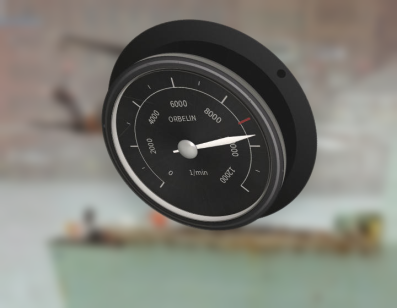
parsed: 9500 rpm
